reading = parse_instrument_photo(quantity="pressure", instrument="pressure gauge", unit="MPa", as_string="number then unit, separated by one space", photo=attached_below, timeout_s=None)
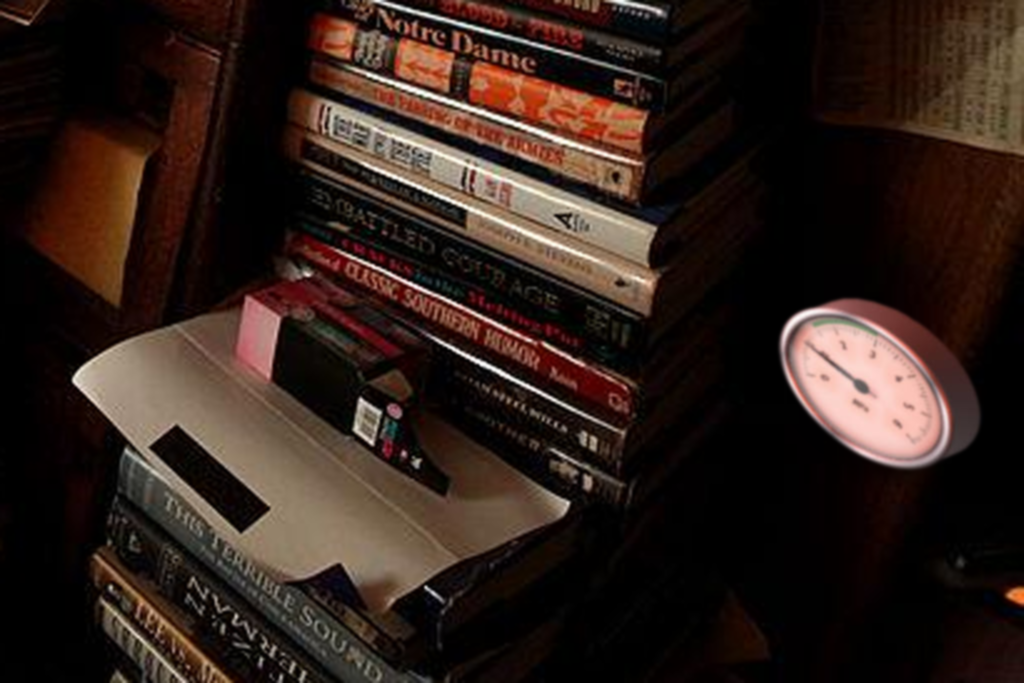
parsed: 1 MPa
